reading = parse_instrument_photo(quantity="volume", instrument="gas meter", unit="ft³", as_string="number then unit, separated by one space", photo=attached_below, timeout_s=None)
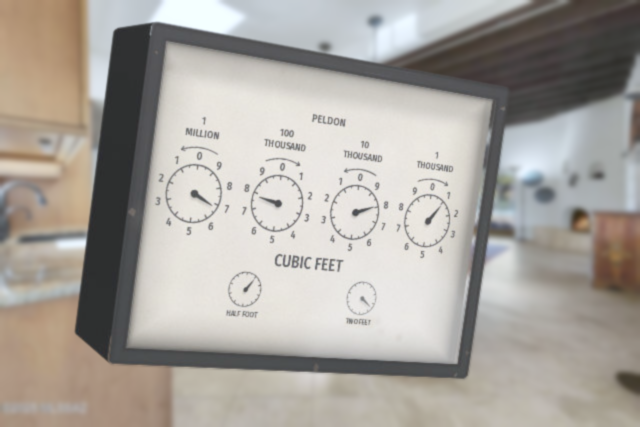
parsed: 678100 ft³
